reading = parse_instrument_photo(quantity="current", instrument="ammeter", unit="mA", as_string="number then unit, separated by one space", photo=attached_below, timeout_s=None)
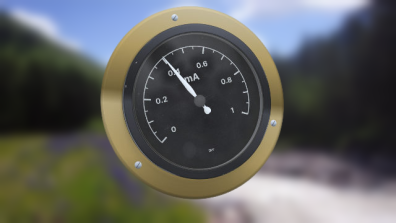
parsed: 0.4 mA
